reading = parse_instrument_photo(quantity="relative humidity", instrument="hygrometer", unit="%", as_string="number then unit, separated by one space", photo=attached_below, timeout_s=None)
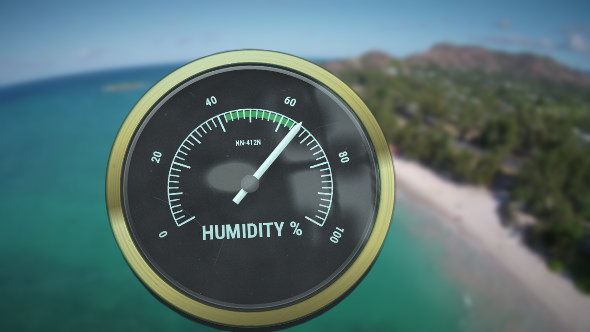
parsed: 66 %
